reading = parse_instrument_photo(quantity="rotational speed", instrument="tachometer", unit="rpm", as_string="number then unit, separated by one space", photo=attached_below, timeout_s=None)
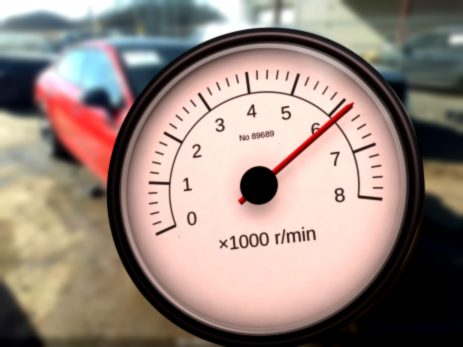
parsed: 6200 rpm
